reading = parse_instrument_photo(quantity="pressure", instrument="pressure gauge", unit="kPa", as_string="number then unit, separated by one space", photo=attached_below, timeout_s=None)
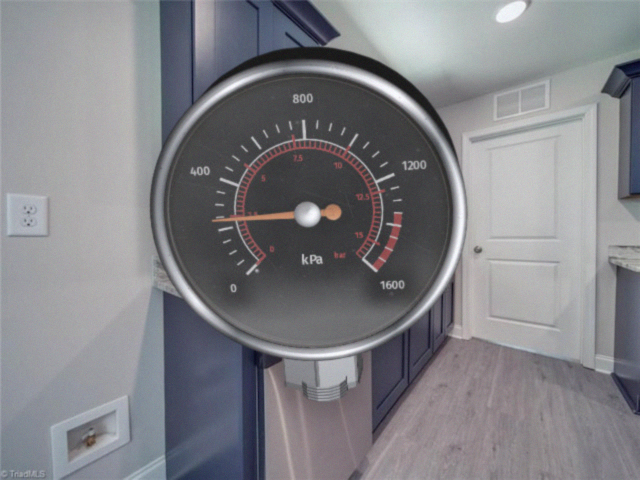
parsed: 250 kPa
